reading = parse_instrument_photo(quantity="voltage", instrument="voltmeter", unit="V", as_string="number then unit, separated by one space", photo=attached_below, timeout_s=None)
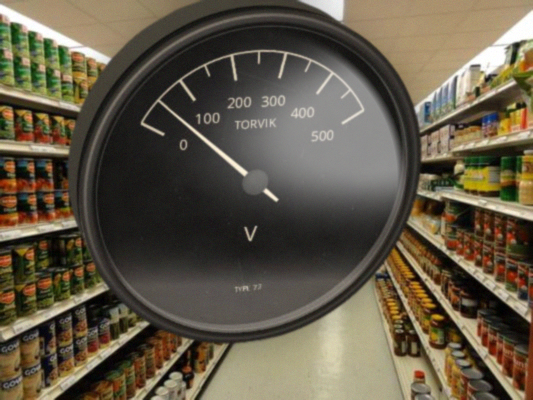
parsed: 50 V
